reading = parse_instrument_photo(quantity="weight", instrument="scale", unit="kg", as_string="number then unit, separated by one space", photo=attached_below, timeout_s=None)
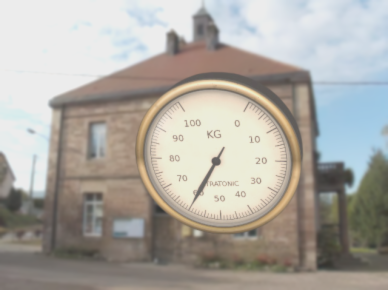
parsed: 60 kg
